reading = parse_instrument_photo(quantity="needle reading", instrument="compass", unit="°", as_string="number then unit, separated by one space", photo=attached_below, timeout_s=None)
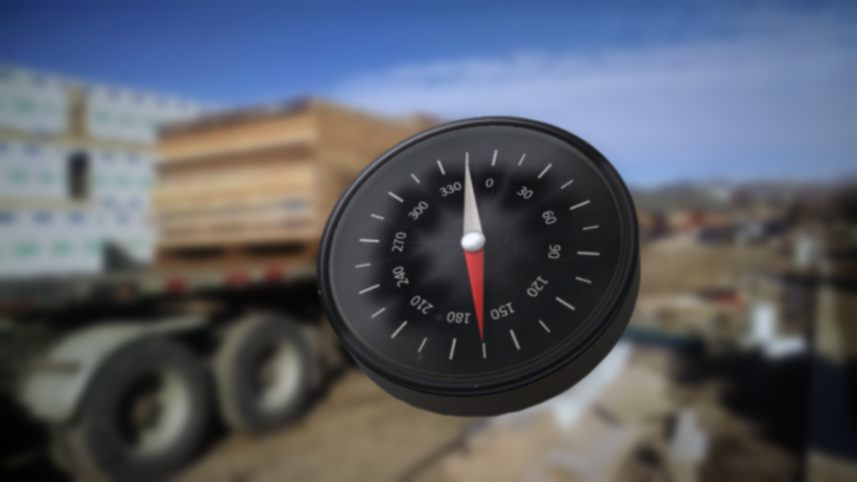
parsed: 165 °
